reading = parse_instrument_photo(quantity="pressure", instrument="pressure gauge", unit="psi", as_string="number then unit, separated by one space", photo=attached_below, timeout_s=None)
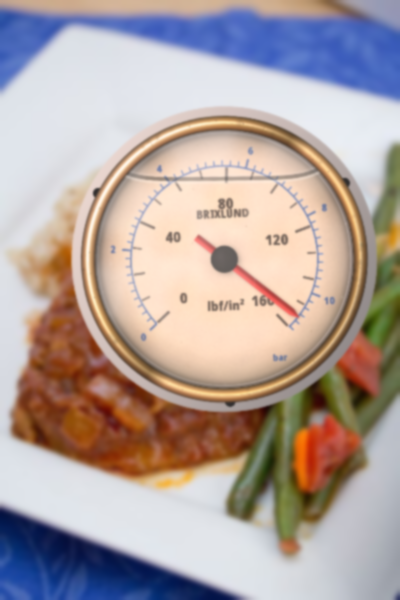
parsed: 155 psi
